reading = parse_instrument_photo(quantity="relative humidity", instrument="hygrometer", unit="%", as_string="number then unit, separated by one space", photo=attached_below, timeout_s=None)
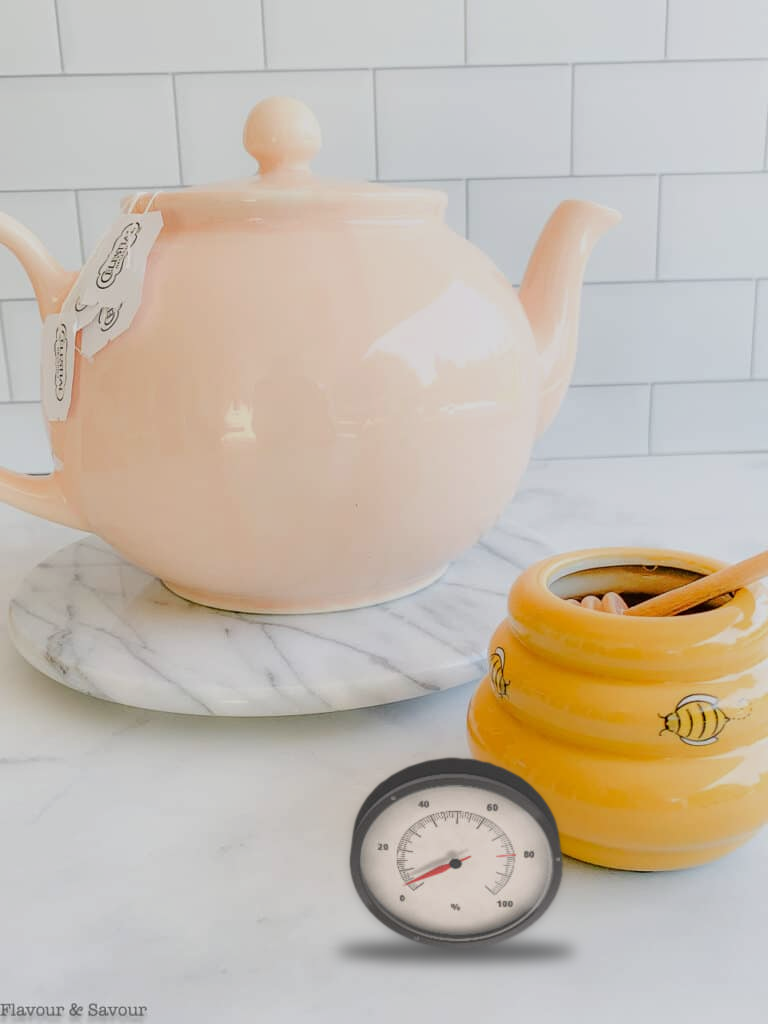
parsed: 5 %
